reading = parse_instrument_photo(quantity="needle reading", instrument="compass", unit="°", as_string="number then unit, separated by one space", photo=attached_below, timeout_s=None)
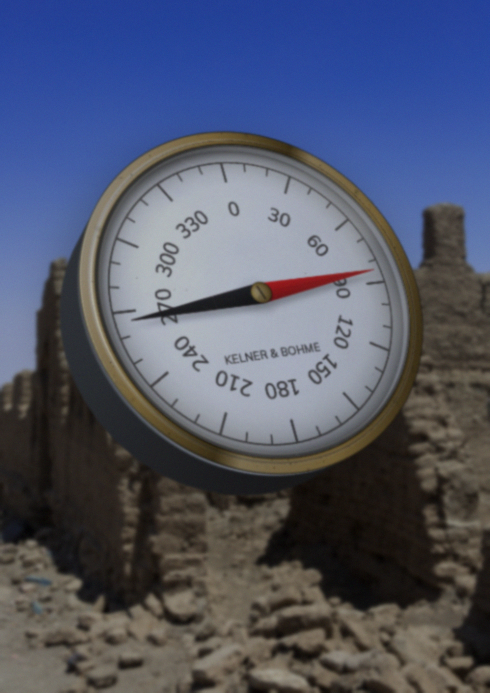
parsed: 85 °
